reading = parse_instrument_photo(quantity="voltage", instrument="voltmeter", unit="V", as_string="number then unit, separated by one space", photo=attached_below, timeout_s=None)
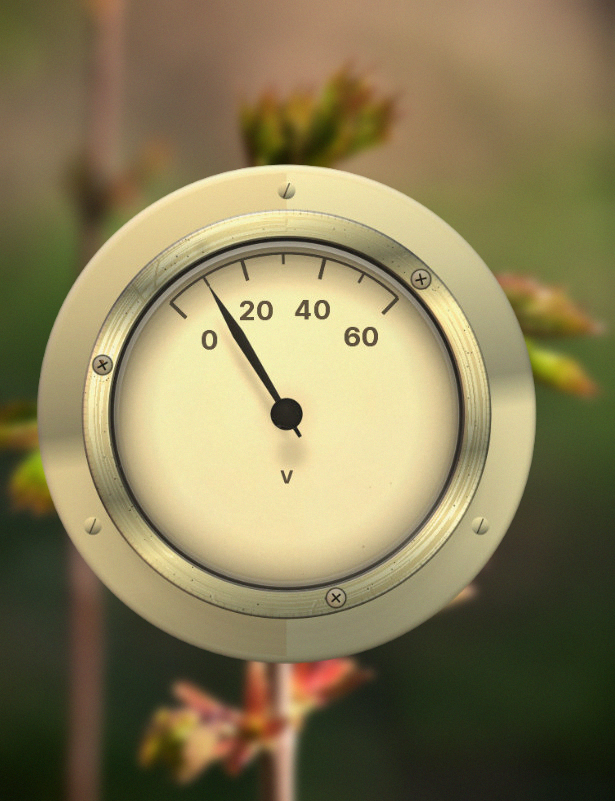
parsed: 10 V
